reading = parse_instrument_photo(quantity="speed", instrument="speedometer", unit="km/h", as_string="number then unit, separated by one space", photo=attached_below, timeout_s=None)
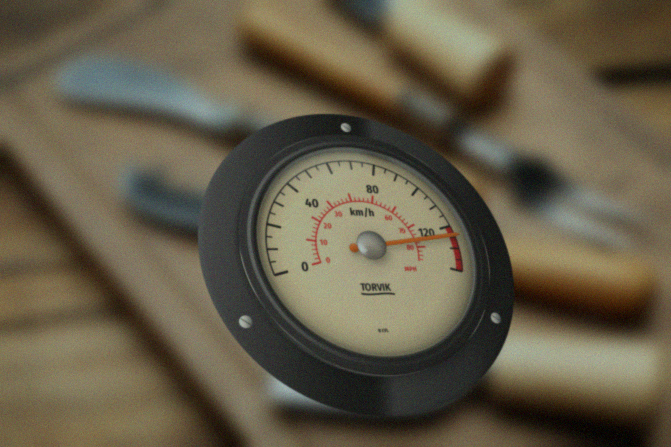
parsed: 125 km/h
